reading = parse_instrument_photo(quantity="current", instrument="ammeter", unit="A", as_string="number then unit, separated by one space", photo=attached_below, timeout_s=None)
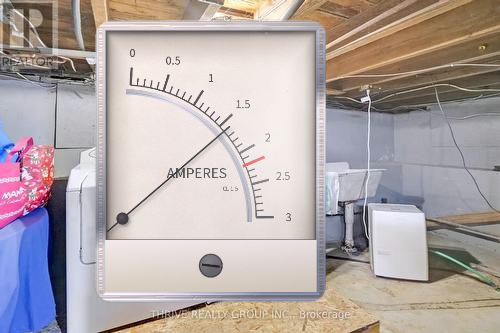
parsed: 1.6 A
